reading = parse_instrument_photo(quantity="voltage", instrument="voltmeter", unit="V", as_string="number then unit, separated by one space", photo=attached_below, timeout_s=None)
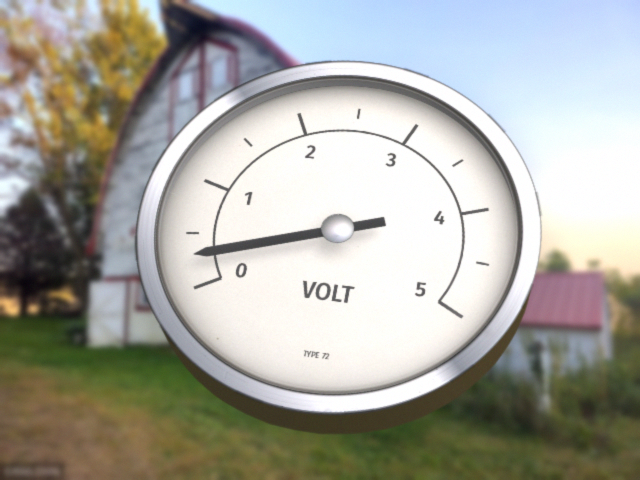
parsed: 0.25 V
